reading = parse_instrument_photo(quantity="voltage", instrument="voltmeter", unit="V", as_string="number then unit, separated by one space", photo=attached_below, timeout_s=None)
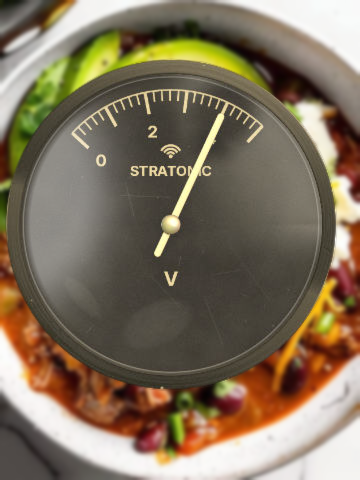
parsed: 4 V
